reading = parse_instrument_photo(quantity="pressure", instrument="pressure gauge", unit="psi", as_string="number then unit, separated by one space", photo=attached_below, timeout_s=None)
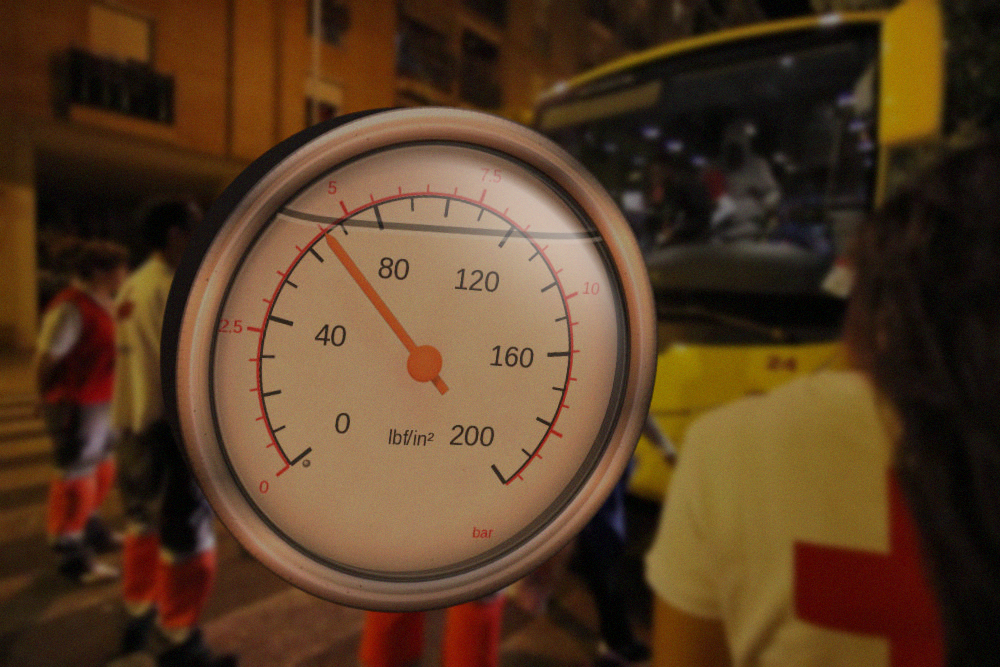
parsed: 65 psi
